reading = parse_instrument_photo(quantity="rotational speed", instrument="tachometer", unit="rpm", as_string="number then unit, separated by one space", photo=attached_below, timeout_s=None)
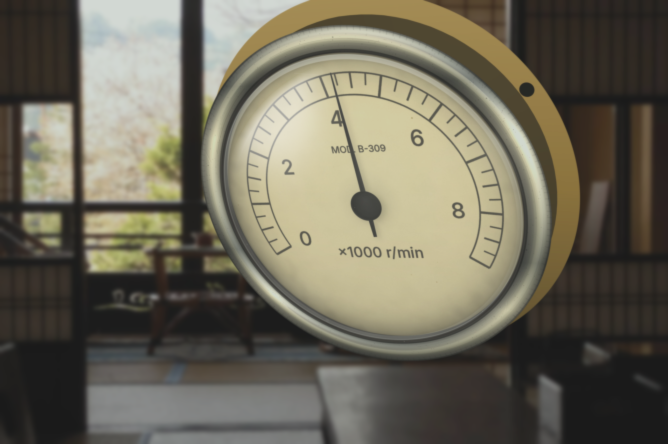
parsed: 4250 rpm
